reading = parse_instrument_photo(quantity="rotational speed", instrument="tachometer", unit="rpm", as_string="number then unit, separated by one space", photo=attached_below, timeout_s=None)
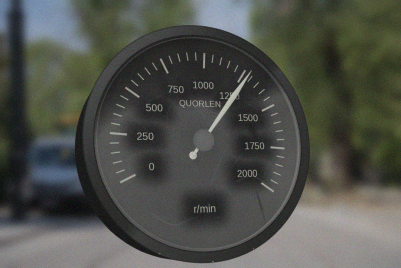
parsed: 1275 rpm
